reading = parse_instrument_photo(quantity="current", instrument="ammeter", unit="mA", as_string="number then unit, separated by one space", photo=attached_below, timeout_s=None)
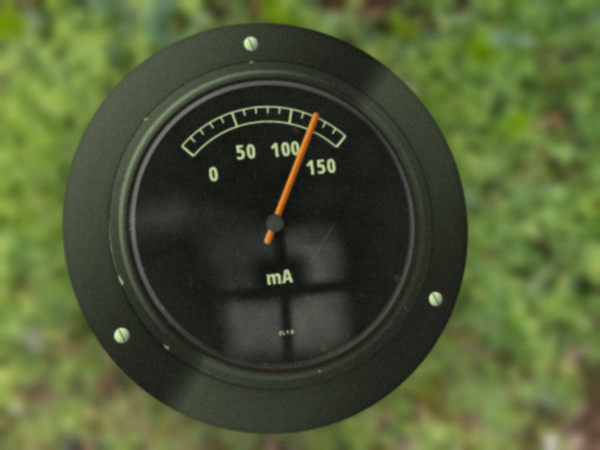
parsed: 120 mA
